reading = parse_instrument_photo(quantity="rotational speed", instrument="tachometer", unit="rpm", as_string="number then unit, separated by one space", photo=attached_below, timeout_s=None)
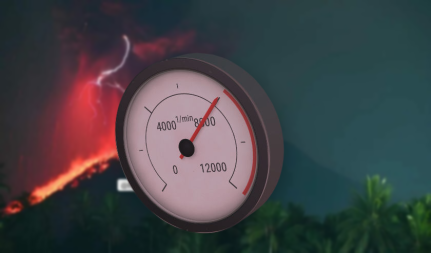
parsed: 8000 rpm
